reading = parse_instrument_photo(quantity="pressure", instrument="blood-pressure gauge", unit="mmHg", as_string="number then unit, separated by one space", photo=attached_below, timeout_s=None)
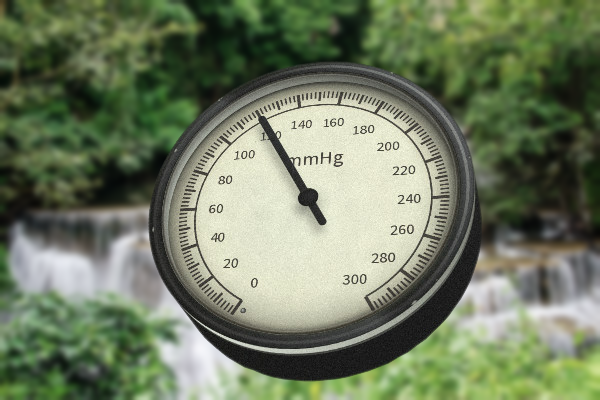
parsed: 120 mmHg
